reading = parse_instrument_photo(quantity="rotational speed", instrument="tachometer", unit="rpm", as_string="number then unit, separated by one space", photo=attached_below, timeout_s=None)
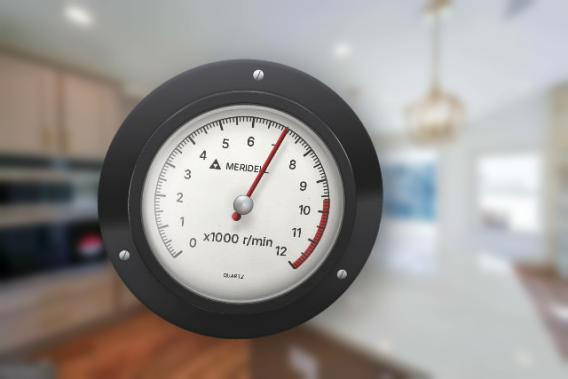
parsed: 7000 rpm
